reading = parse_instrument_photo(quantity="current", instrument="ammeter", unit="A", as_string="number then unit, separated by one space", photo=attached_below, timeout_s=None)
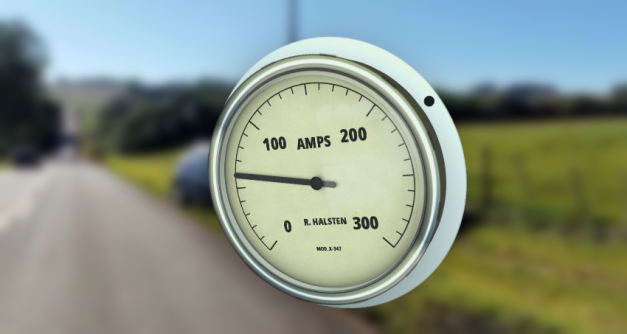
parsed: 60 A
